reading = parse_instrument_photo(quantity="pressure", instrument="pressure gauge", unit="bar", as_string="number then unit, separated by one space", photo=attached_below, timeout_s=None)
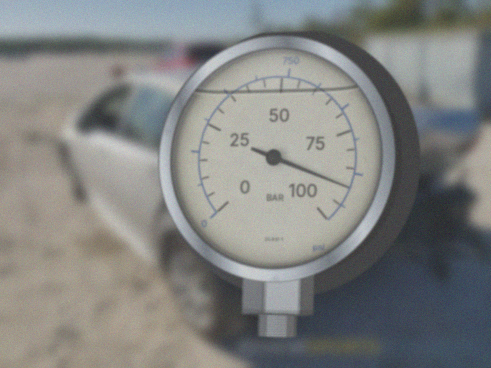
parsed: 90 bar
